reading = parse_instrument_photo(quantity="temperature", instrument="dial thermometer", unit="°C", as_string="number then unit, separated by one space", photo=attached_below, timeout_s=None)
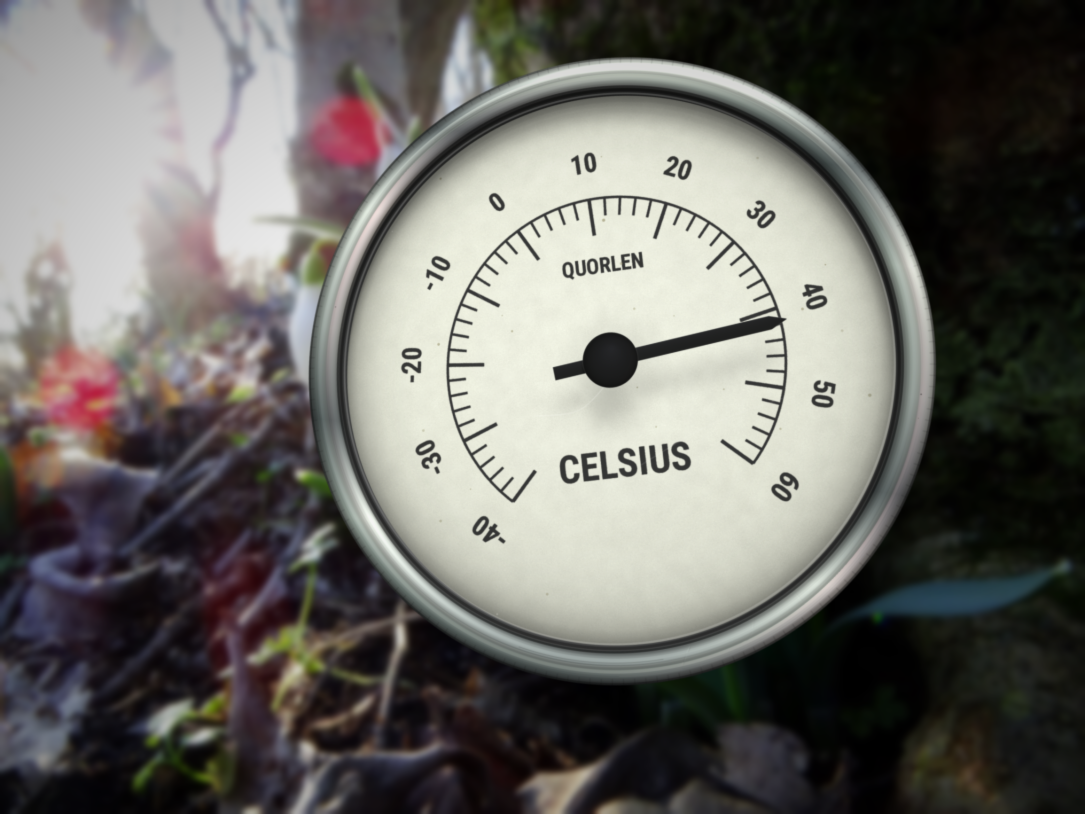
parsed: 42 °C
